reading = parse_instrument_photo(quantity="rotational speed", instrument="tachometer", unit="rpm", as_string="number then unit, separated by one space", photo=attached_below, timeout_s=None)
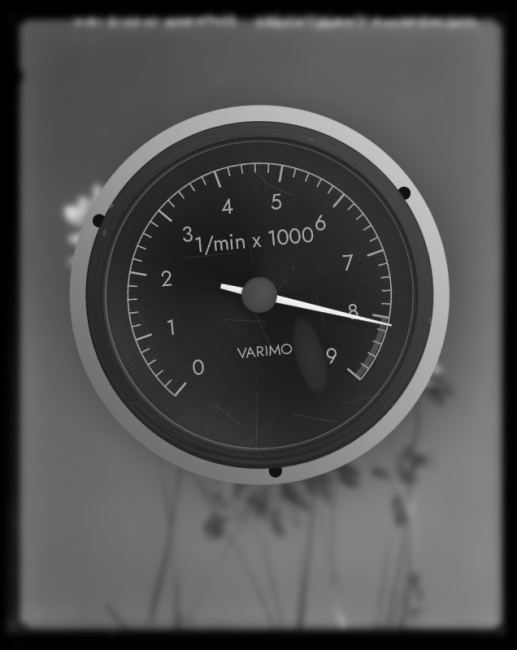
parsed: 8100 rpm
